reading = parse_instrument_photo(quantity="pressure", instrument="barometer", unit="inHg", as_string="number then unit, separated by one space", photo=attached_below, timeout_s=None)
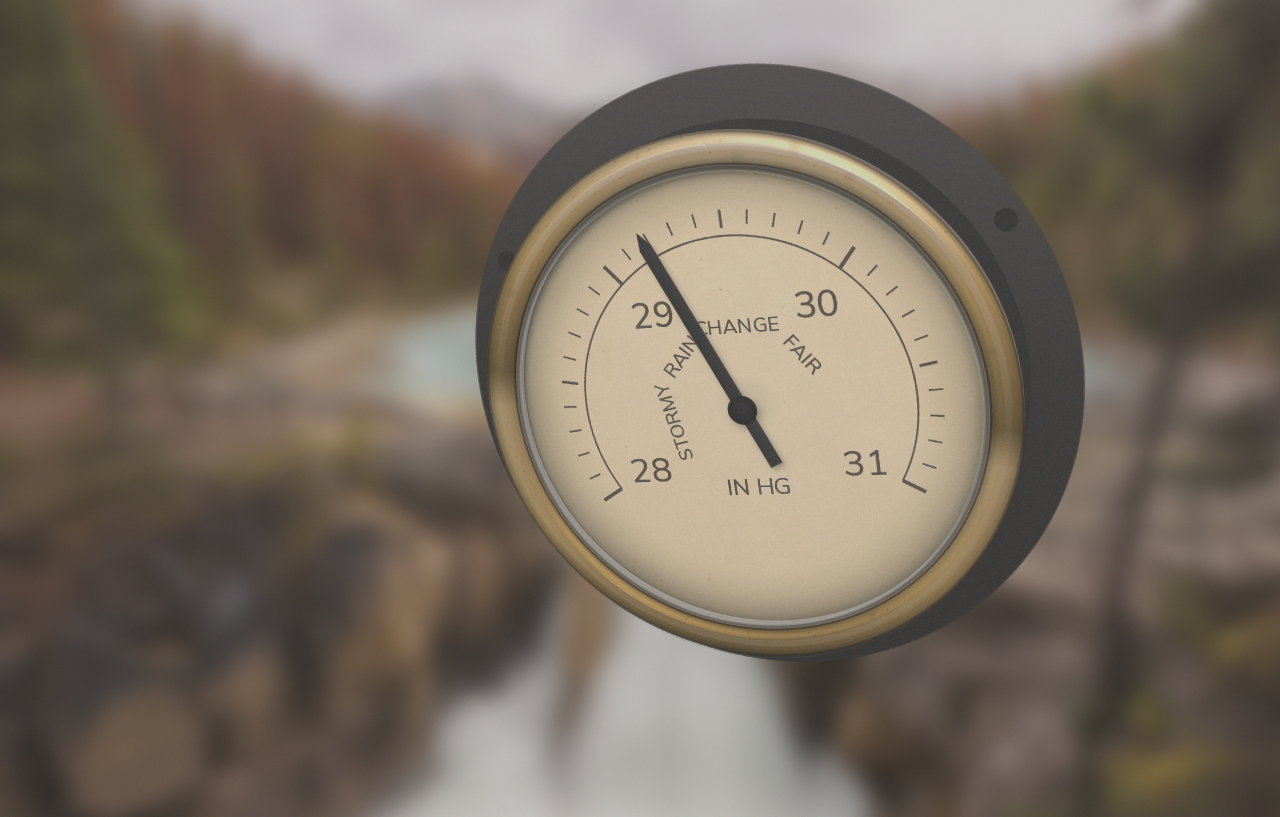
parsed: 29.2 inHg
